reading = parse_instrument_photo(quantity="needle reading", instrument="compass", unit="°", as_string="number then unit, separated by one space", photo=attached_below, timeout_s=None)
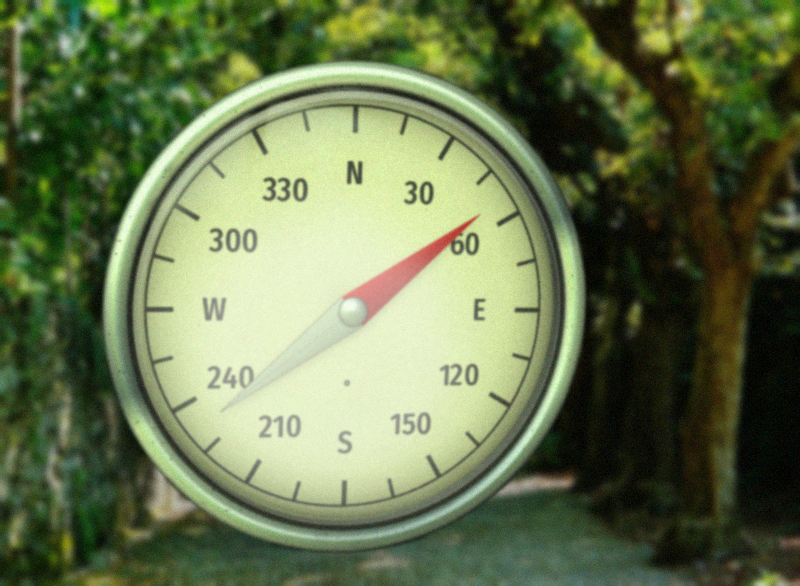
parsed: 52.5 °
